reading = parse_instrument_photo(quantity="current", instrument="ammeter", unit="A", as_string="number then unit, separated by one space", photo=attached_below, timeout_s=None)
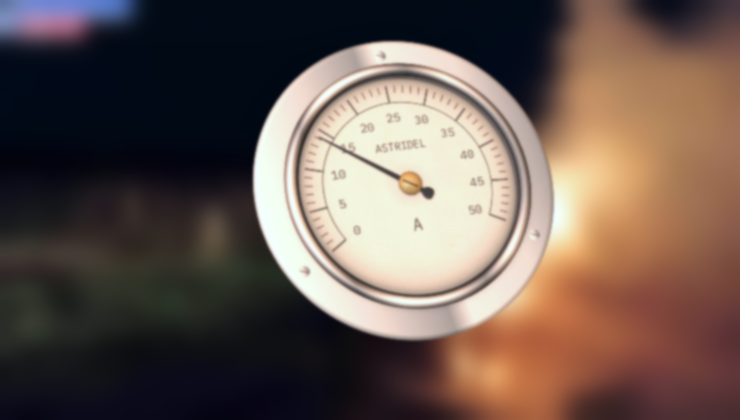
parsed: 14 A
